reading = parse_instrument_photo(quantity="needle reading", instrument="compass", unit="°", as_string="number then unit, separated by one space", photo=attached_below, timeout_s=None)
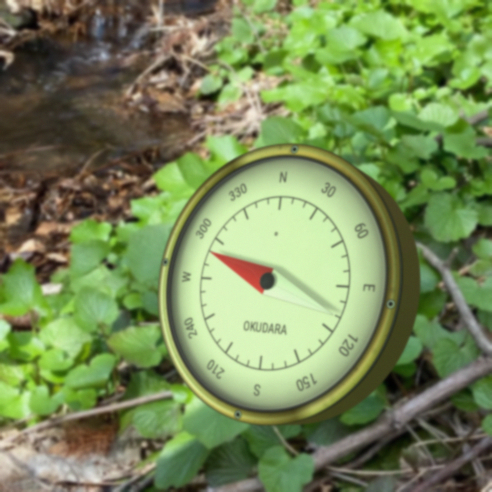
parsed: 290 °
